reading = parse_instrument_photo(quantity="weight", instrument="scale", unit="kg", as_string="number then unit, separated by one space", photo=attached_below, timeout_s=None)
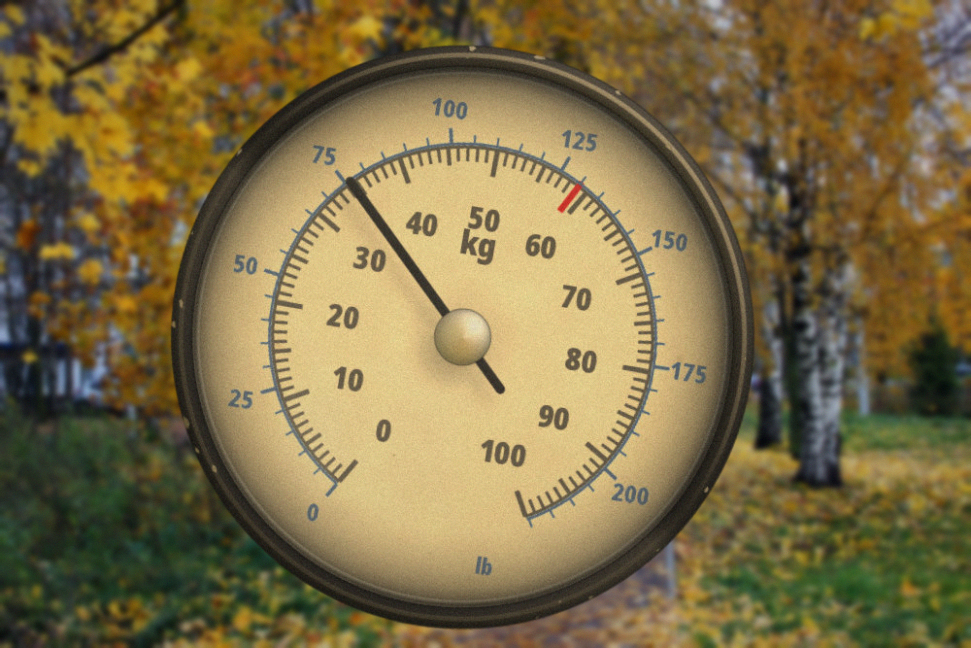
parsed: 34.5 kg
